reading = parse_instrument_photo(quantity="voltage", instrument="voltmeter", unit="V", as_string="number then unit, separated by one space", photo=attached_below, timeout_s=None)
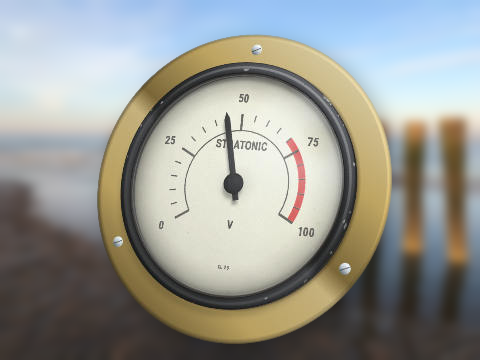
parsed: 45 V
